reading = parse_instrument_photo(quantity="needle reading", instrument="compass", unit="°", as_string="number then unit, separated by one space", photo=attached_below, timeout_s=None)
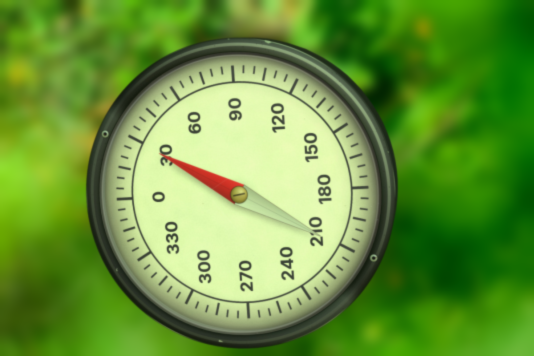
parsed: 30 °
